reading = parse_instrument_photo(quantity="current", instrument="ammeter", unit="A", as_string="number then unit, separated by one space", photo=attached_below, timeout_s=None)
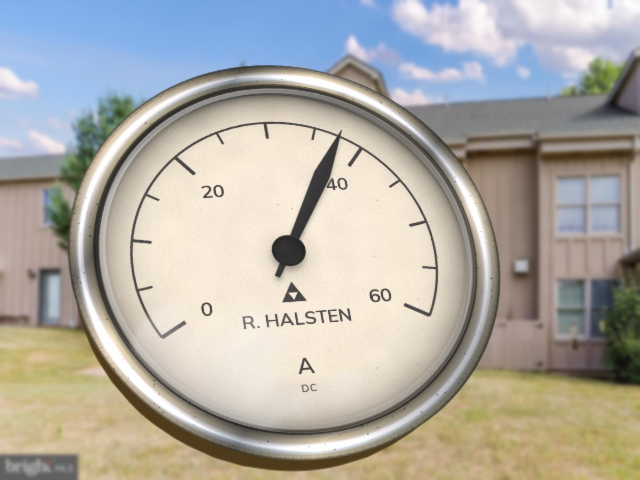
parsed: 37.5 A
